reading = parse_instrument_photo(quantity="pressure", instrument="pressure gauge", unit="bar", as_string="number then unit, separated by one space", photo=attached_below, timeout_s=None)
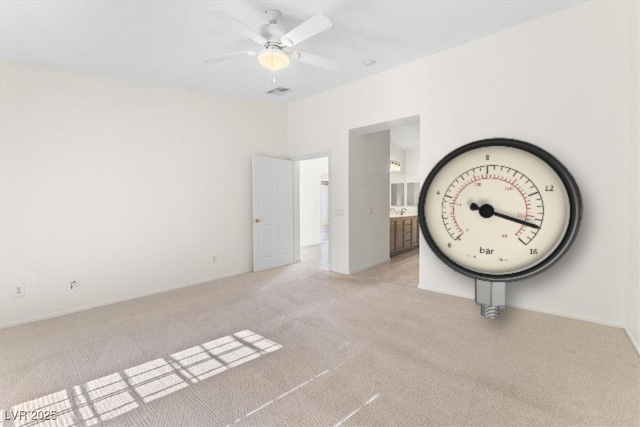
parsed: 14.5 bar
